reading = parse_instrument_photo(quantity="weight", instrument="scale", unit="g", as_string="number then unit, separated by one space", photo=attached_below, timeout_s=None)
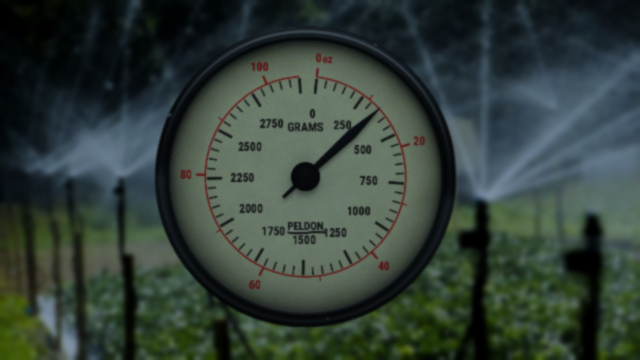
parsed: 350 g
